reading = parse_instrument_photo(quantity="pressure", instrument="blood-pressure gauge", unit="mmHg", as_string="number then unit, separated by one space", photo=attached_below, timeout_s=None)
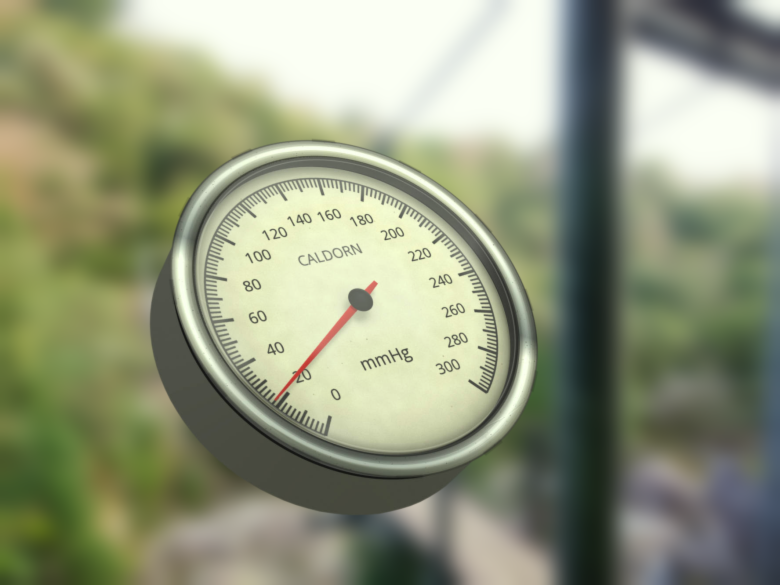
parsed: 22 mmHg
